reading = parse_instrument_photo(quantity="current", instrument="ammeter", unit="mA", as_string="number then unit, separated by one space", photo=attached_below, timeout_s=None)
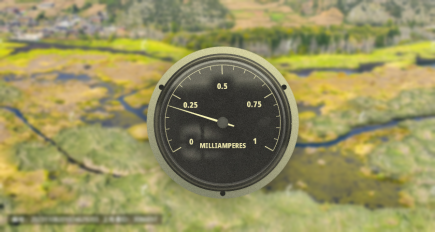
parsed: 0.2 mA
